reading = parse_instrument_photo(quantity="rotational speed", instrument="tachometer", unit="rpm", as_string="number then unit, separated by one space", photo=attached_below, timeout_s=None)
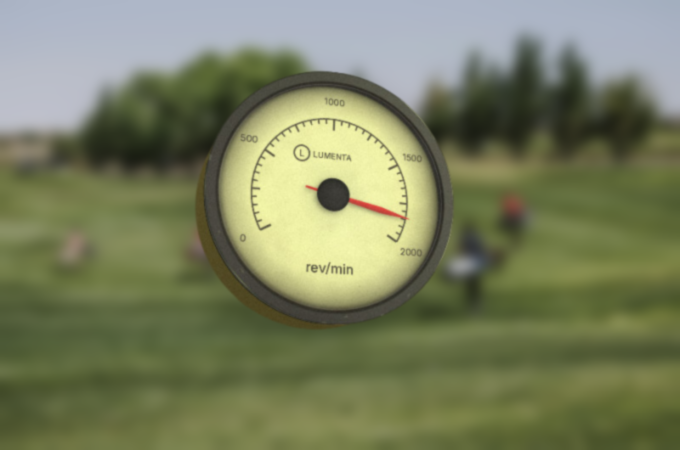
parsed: 1850 rpm
